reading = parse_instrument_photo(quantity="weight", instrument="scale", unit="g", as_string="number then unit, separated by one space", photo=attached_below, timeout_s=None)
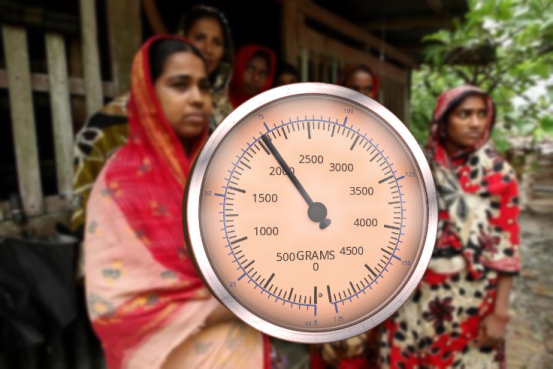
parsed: 2050 g
